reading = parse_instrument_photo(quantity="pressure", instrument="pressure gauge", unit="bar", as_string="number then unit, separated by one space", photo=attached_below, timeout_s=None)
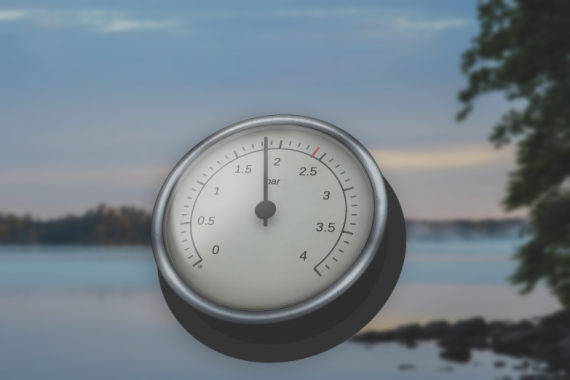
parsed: 1.85 bar
